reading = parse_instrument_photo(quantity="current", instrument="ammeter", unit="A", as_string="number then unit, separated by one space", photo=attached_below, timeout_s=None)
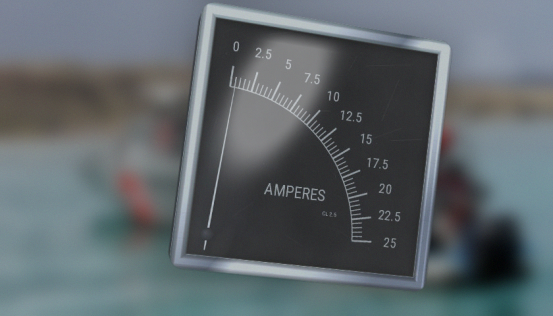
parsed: 0.5 A
